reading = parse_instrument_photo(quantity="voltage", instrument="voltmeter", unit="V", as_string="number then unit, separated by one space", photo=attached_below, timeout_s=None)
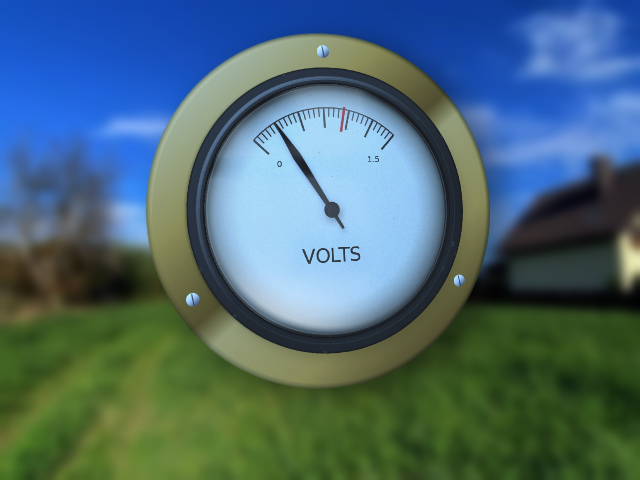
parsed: 0.25 V
